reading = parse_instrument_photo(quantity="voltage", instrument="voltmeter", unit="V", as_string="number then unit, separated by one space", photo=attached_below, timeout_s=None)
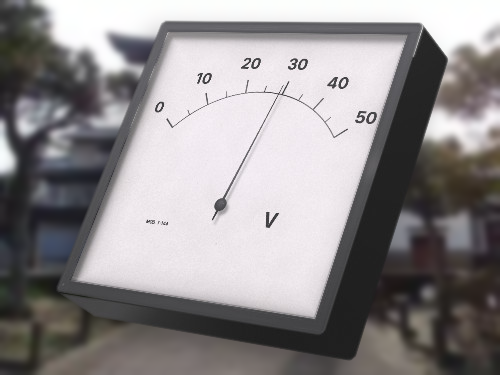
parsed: 30 V
